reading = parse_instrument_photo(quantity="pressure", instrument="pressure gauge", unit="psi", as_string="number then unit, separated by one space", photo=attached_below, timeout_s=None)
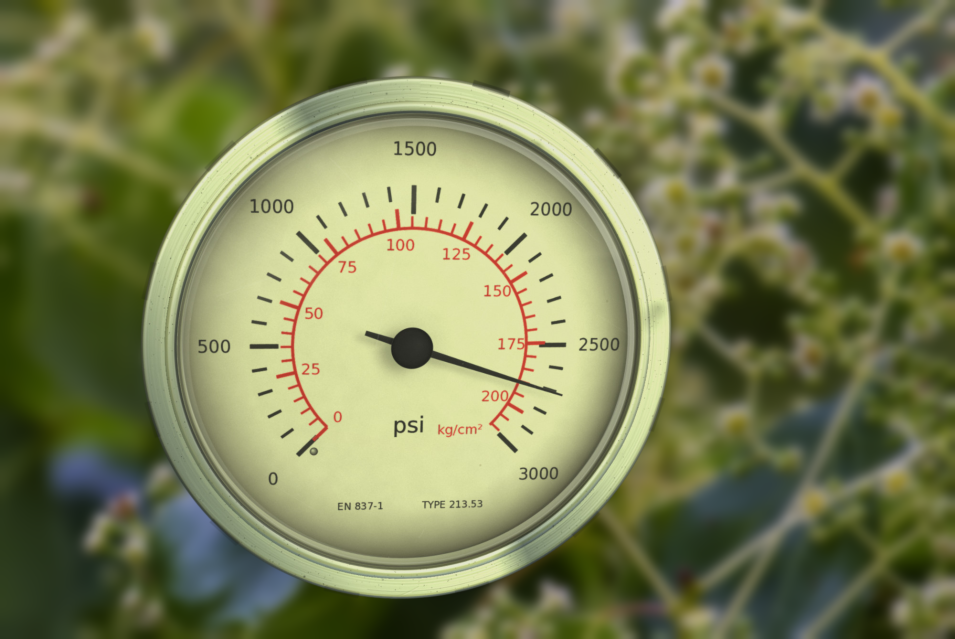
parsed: 2700 psi
